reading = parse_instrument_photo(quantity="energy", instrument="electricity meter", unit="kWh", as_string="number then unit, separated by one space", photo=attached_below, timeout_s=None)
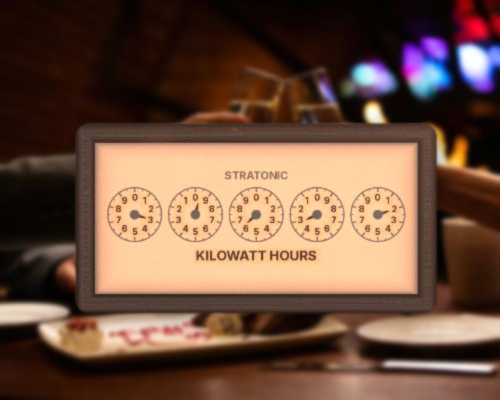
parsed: 29632 kWh
